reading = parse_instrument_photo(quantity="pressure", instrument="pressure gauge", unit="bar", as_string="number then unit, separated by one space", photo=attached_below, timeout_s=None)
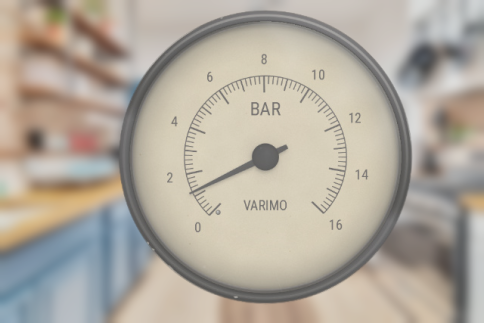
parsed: 1.2 bar
